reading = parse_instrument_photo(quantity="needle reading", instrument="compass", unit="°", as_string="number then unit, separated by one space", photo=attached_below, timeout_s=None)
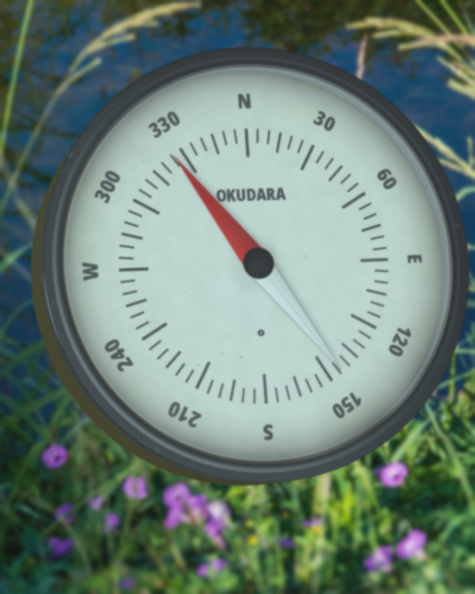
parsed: 325 °
